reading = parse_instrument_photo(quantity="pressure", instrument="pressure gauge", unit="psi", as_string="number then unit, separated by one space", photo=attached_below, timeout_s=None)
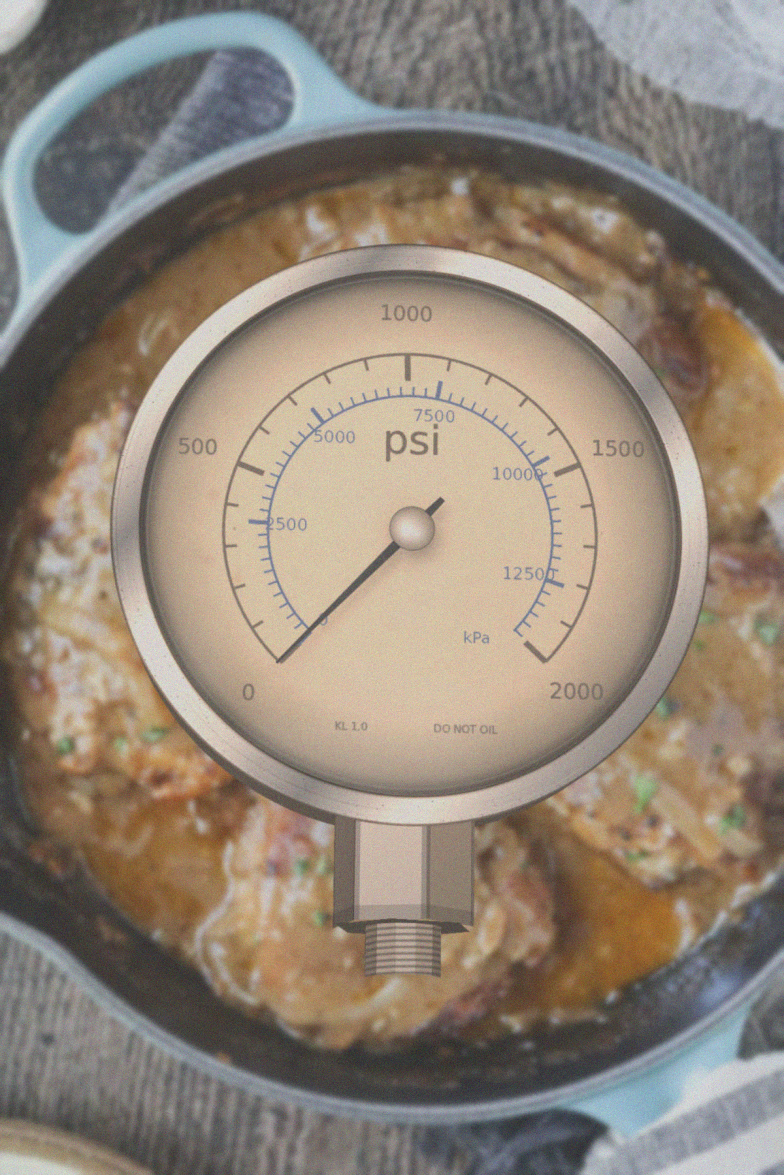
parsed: 0 psi
